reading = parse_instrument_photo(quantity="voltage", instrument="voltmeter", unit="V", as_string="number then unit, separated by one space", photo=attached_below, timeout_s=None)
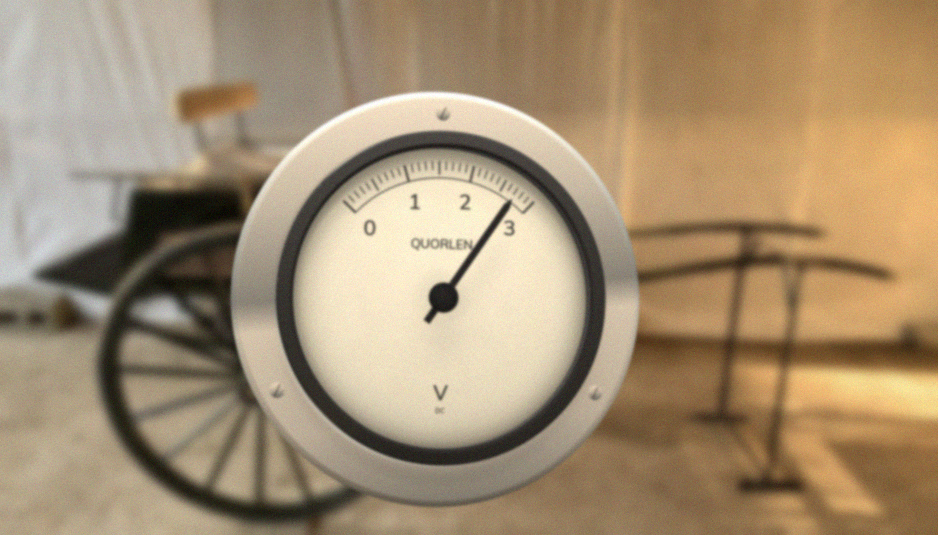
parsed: 2.7 V
